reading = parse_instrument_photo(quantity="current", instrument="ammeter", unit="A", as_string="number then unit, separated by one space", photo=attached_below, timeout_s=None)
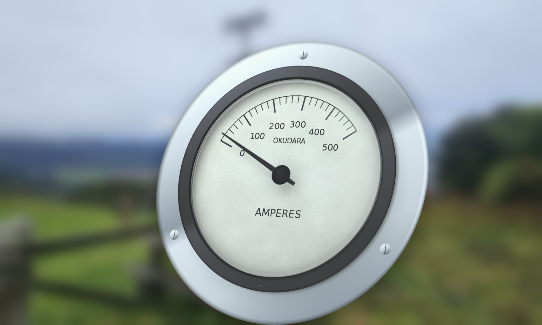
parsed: 20 A
